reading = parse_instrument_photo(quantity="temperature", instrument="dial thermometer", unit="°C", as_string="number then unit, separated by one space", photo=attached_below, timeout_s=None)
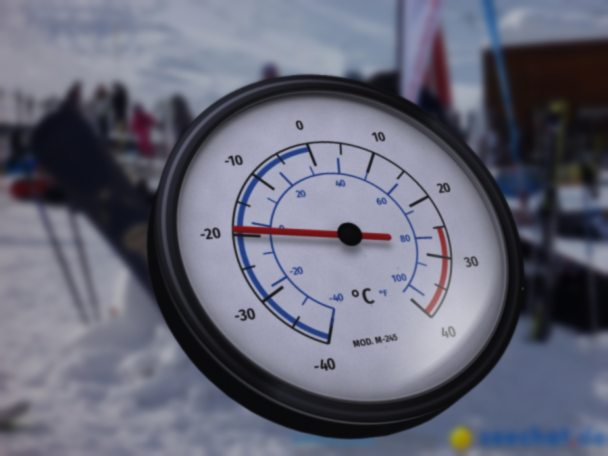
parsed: -20 °C
